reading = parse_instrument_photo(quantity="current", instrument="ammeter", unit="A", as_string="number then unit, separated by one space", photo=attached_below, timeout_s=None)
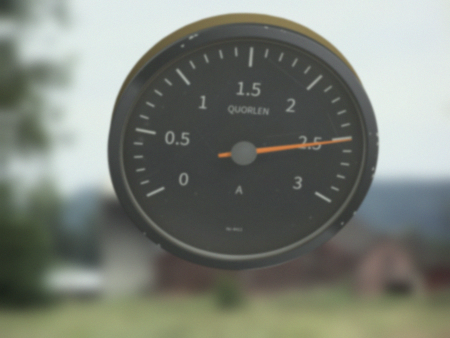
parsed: 2.5 A
